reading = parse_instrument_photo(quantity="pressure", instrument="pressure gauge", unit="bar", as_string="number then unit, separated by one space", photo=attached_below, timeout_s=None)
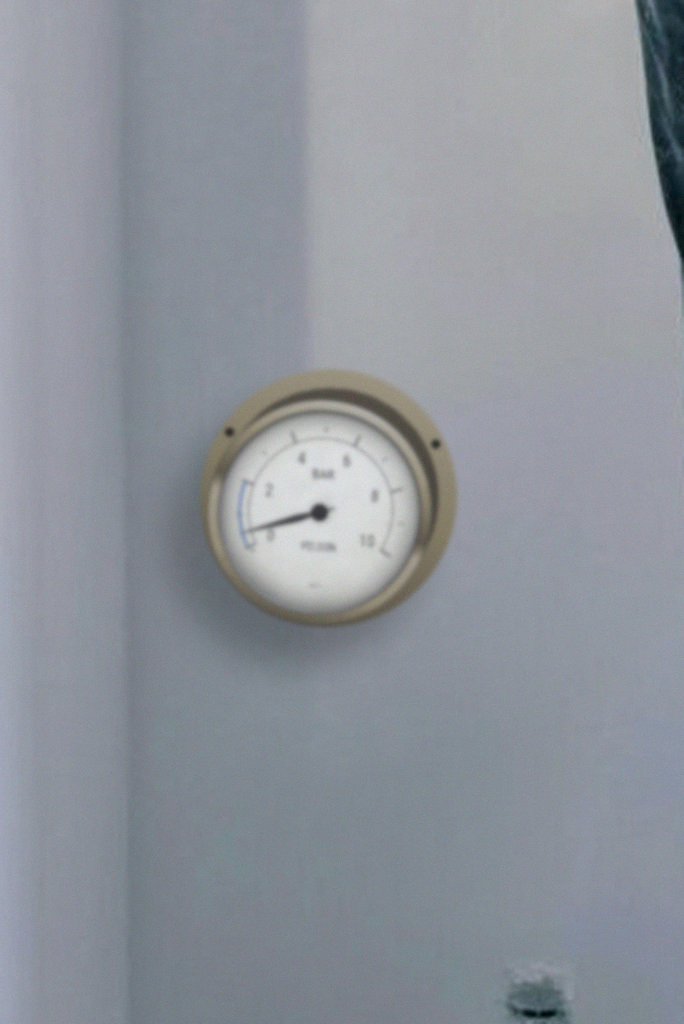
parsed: 0.5 bar
